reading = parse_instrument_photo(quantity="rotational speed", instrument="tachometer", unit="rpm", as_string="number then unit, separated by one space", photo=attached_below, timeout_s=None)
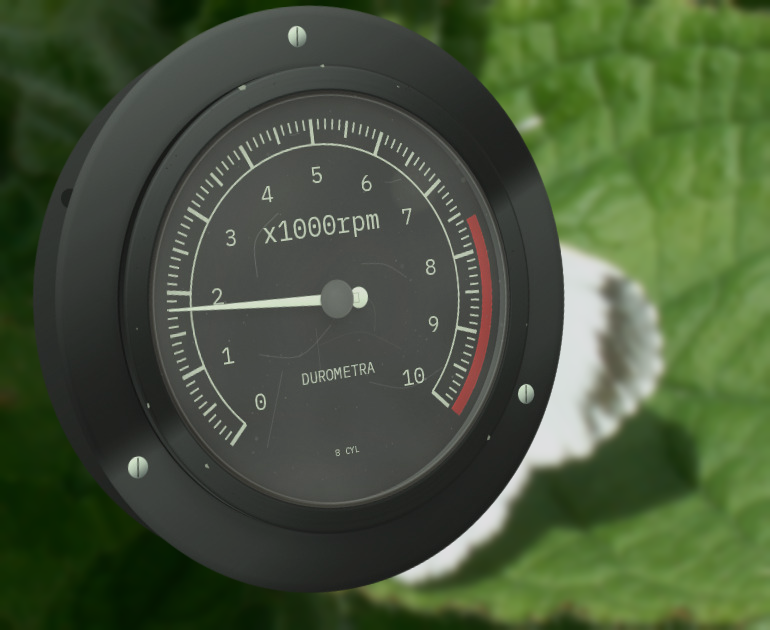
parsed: 1800 rpm
